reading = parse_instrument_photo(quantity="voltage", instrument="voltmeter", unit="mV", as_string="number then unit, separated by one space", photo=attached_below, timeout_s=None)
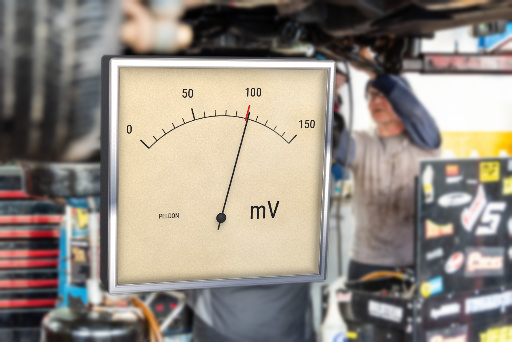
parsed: 100 mV
